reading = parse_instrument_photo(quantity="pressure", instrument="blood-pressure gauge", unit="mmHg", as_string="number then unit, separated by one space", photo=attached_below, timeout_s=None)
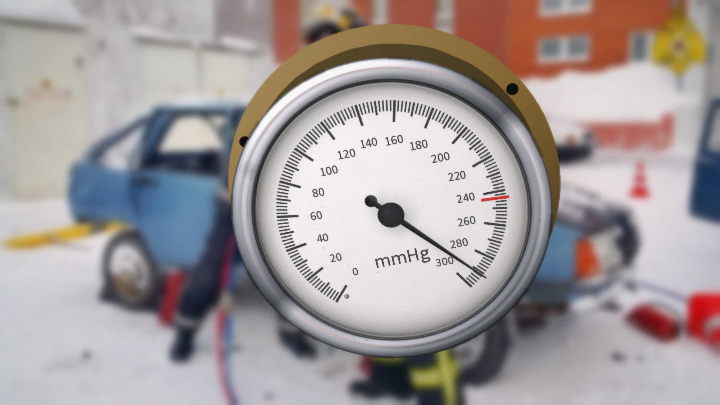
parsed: 290 mmHg
